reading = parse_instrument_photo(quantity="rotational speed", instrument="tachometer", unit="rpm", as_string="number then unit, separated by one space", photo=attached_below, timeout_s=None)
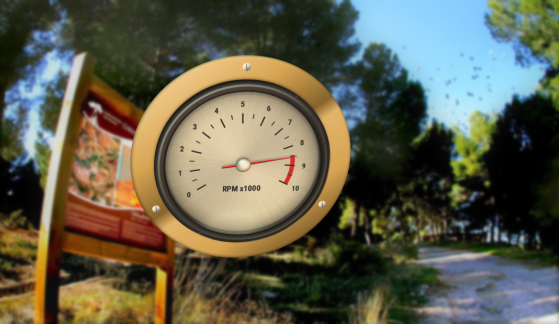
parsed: 8500 rpm
